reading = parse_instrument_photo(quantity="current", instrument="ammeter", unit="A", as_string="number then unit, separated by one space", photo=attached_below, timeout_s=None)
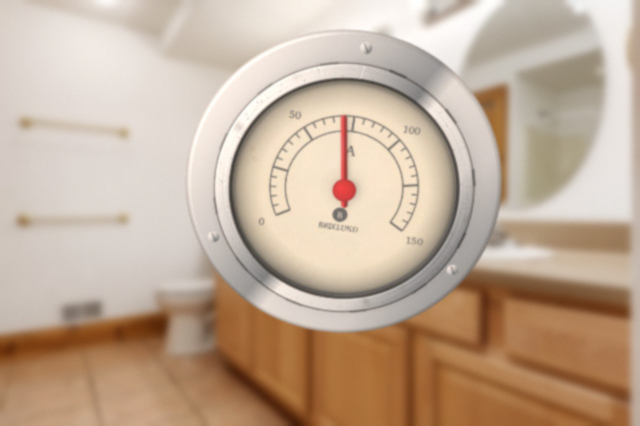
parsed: 70 A
